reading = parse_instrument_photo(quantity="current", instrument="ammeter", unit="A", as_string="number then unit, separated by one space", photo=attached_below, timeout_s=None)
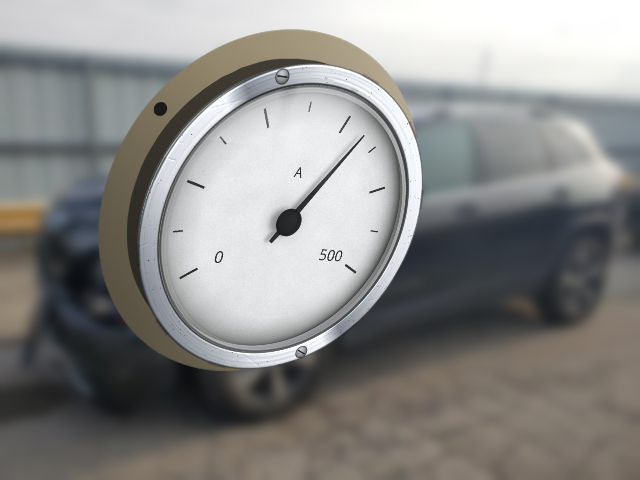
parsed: 325 A
